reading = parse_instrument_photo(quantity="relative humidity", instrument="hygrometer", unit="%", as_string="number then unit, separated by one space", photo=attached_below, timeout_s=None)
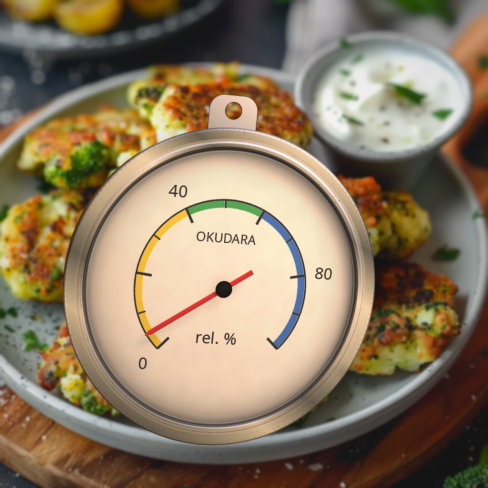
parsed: 5 %
